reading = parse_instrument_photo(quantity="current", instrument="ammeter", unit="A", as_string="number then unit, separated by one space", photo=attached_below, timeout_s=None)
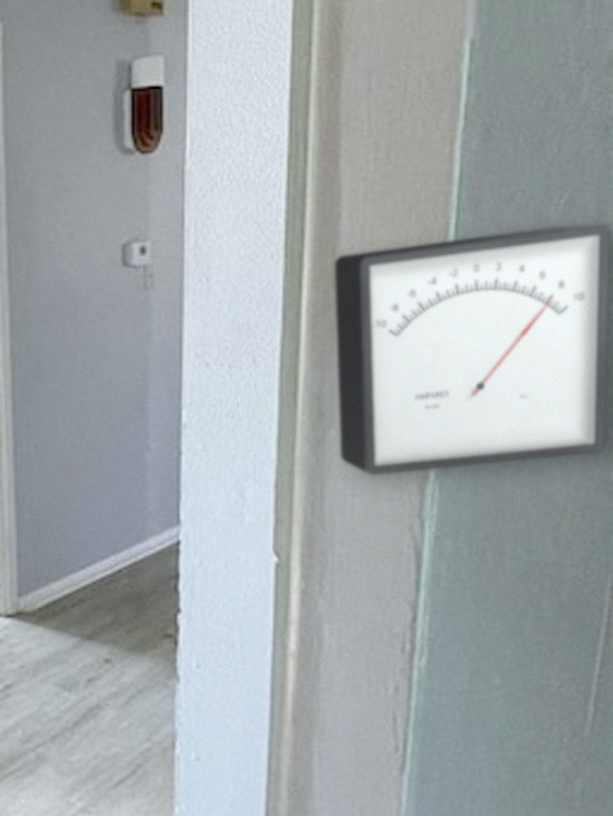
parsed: 8 A
